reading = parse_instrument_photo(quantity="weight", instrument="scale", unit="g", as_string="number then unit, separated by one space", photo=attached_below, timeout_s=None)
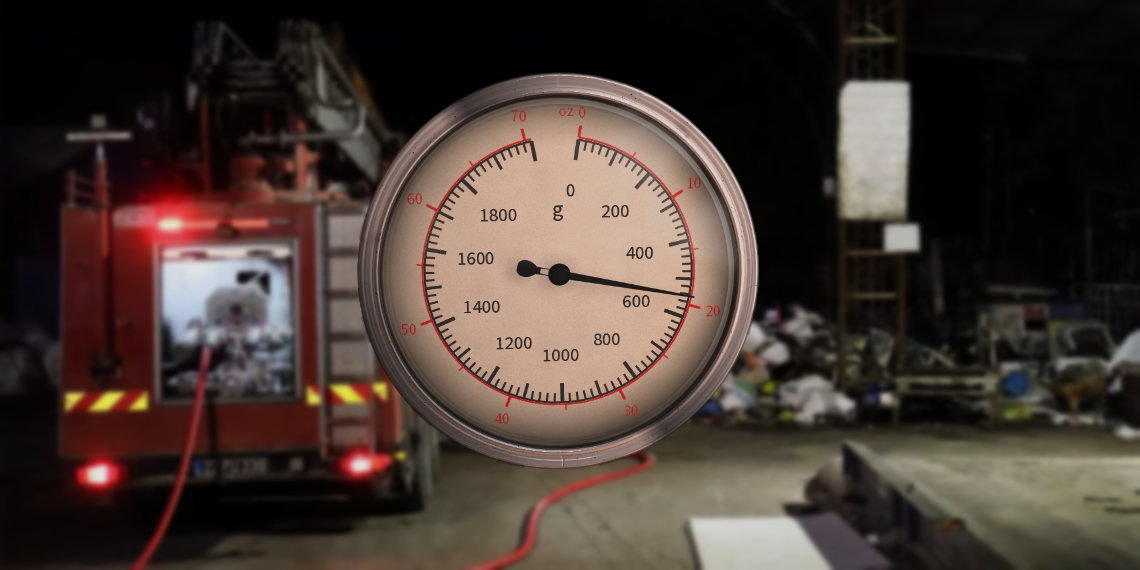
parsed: 540 g
